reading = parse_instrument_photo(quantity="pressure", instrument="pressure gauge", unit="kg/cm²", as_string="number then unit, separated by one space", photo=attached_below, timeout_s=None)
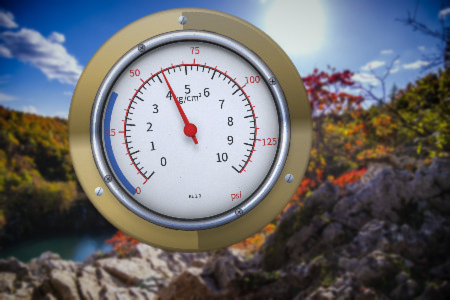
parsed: 4.2 kg/cm²
